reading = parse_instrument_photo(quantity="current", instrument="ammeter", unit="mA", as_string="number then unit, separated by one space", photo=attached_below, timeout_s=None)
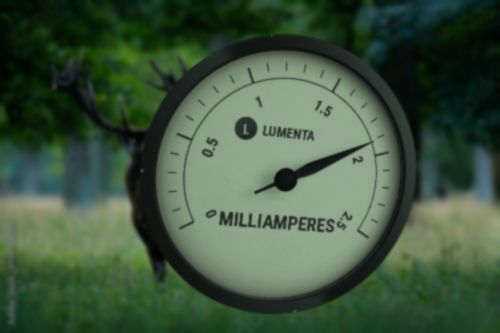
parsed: 1.9 mA
